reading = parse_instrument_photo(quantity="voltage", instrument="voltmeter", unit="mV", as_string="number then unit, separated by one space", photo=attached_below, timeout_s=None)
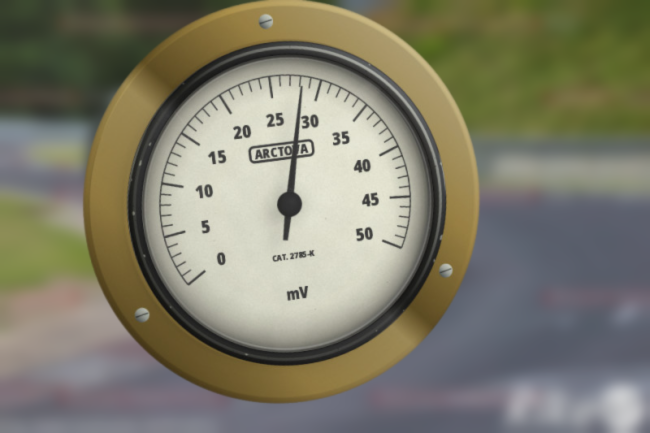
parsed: 28 mV
